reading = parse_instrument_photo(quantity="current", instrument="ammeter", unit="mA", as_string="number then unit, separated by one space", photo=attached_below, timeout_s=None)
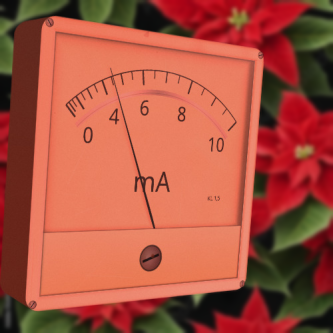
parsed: 4.5 mA
